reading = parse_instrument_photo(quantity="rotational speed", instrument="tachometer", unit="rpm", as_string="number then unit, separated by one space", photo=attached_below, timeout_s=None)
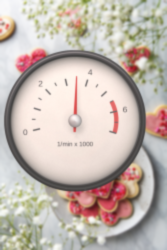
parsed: 3500 rpm
